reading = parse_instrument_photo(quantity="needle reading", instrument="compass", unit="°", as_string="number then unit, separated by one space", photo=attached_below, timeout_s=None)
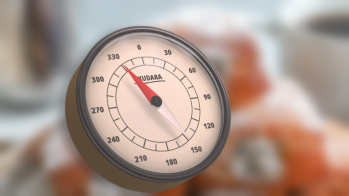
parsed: 330 °
